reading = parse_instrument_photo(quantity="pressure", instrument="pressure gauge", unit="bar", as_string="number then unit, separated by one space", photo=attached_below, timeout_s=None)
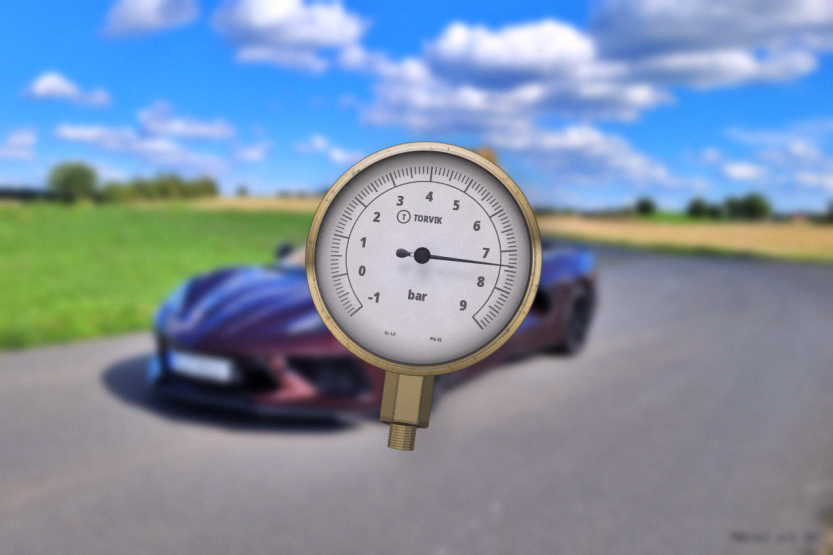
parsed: 7.4 bar
